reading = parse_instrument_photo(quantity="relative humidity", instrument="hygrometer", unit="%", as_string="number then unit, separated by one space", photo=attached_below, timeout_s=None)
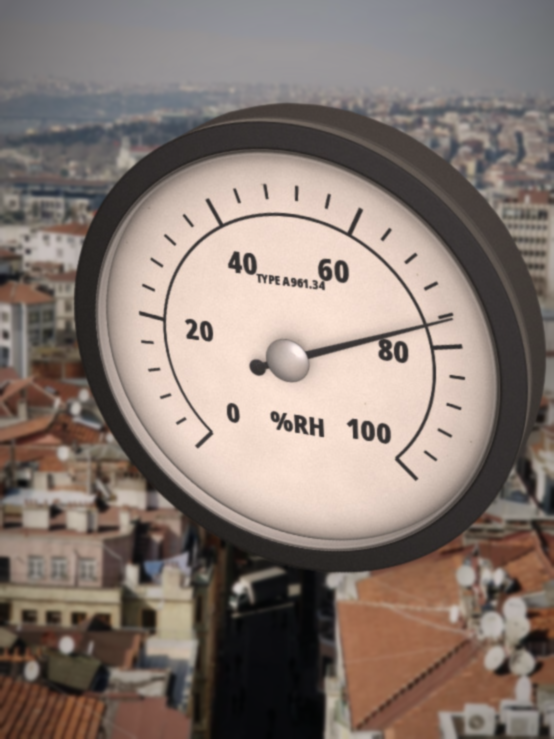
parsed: 76 %
